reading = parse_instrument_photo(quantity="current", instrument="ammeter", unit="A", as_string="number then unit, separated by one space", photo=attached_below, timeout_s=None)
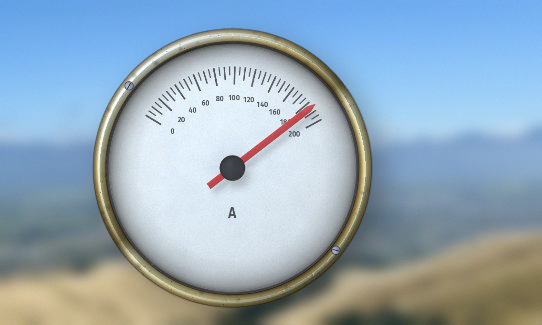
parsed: 185 A
